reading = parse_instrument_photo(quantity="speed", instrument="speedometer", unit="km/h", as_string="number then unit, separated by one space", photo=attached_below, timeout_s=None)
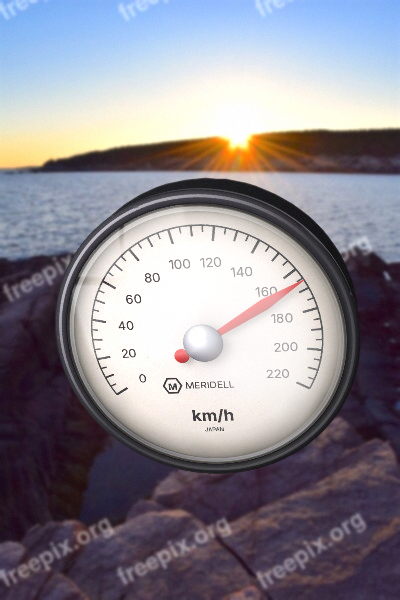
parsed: 165 km/h
